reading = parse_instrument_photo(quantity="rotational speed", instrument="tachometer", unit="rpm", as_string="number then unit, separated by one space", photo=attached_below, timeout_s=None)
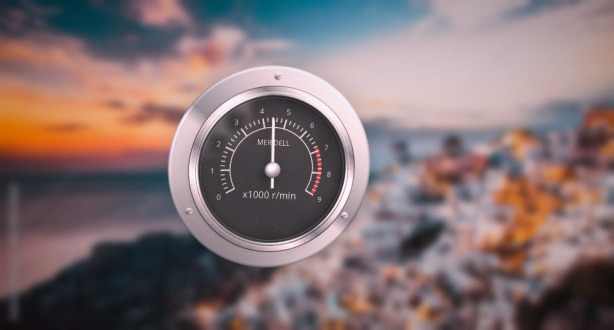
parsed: 4400 rpm
